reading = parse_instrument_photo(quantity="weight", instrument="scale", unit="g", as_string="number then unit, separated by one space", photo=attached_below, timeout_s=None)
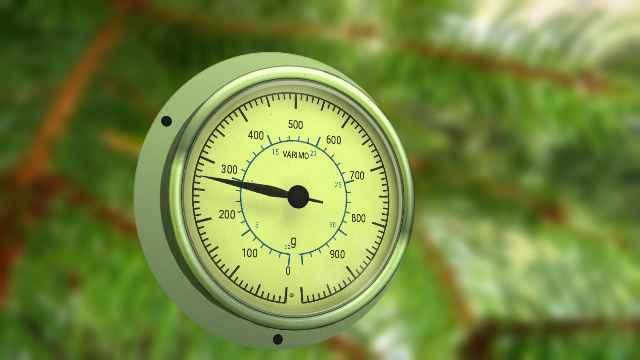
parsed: 270 g
